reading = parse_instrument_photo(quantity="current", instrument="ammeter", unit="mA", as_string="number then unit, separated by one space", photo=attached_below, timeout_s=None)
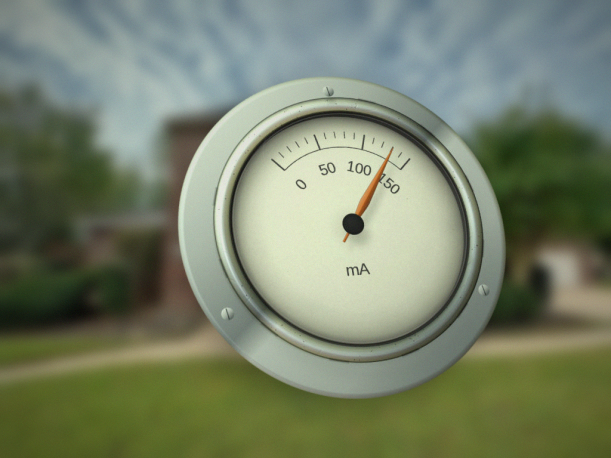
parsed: 130 mA
